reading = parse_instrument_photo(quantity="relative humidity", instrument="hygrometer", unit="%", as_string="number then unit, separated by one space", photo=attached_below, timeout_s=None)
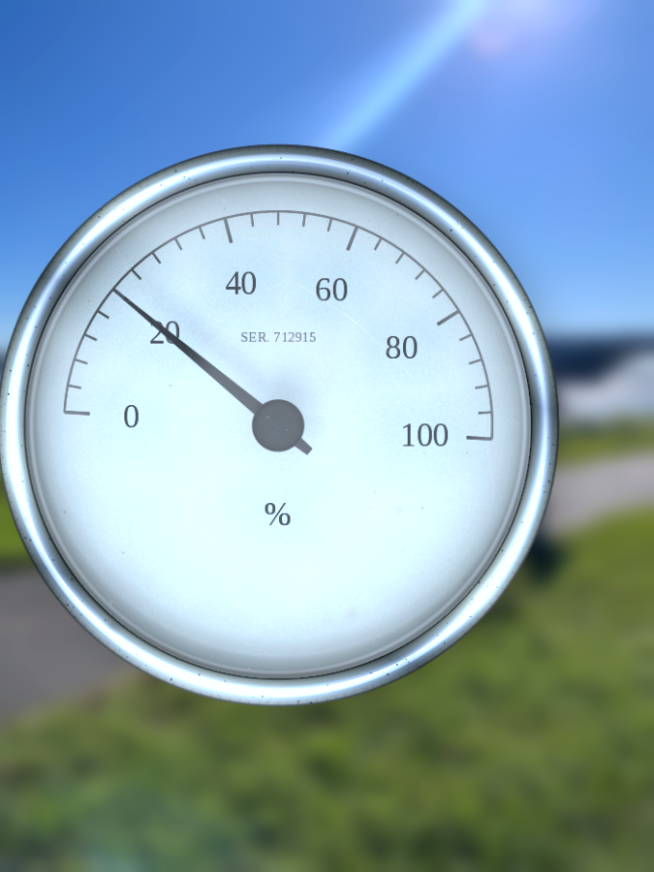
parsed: 20 %
